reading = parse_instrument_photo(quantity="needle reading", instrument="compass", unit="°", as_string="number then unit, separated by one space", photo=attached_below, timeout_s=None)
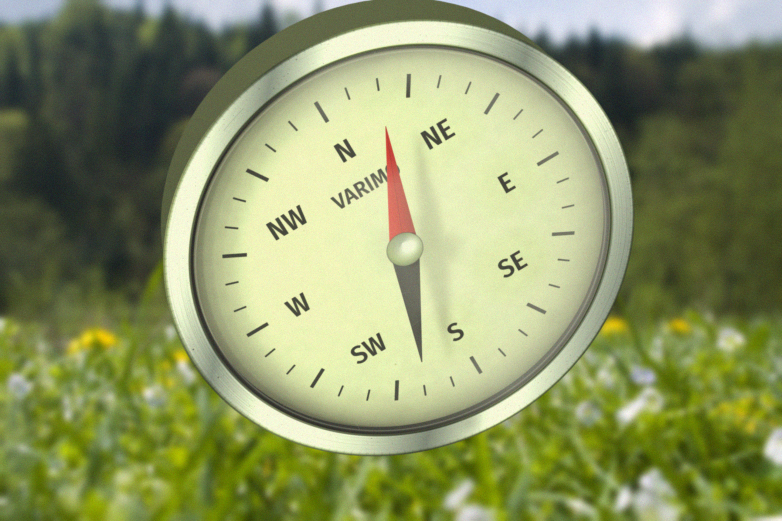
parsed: 20 °
